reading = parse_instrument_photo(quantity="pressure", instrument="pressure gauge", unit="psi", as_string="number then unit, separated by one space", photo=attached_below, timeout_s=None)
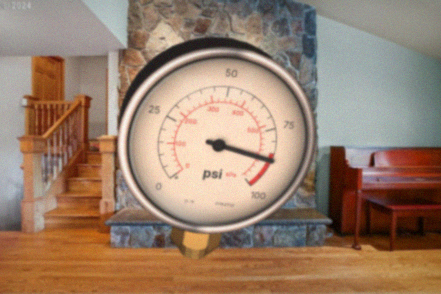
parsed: 87.5 psi
